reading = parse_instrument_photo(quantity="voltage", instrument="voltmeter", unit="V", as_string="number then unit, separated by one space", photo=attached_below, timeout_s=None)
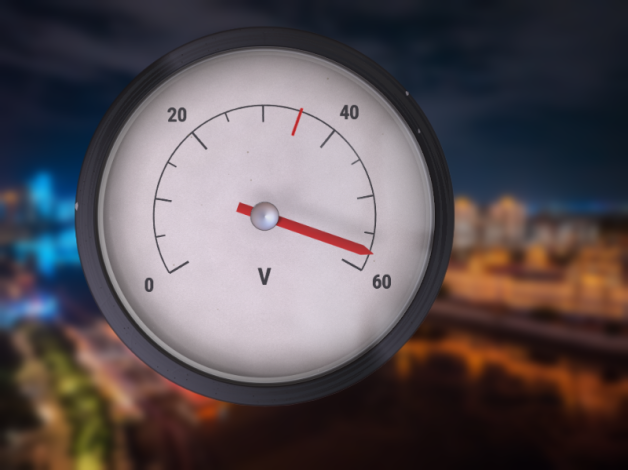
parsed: 57.5 V
